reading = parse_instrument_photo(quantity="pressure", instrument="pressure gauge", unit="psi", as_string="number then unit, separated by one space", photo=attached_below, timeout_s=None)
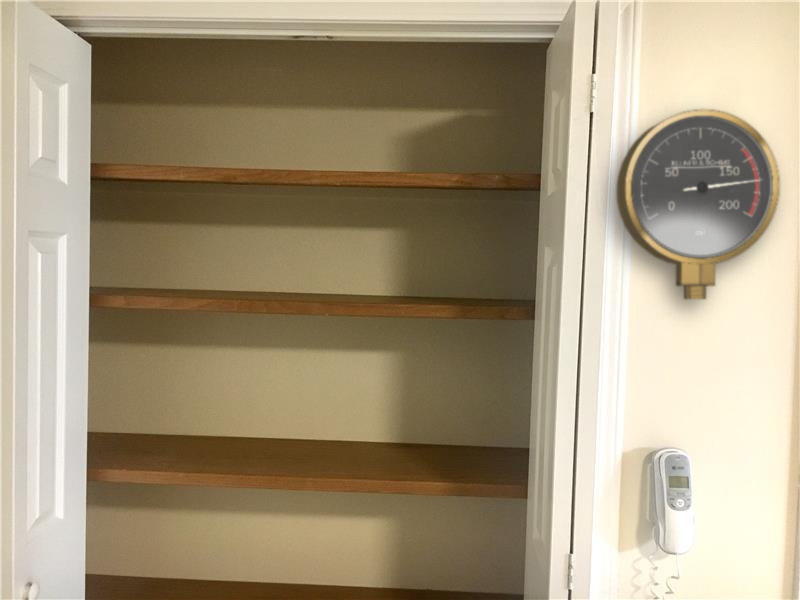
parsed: 170 psi
